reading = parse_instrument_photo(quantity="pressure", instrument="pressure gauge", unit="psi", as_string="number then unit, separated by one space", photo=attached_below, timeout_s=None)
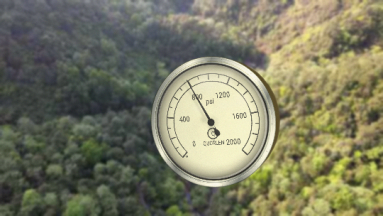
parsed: 800 psi
